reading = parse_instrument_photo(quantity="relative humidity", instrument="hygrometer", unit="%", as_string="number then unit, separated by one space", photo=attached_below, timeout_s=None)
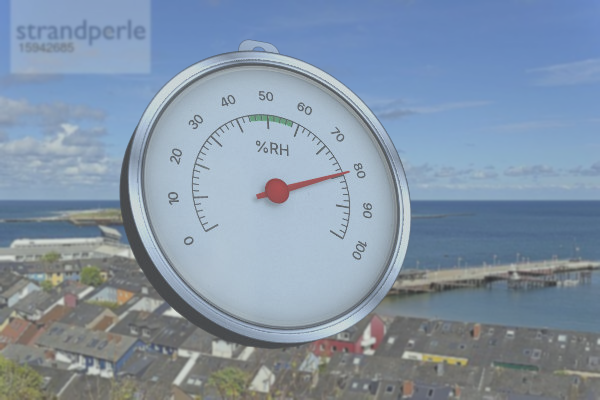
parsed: 80 %
